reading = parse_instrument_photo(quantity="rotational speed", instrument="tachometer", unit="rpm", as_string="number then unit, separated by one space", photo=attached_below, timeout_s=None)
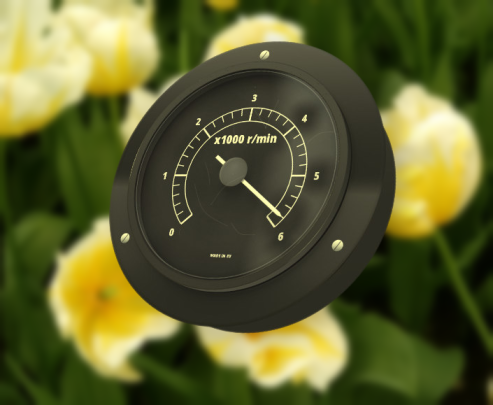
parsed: 5800 rpm
